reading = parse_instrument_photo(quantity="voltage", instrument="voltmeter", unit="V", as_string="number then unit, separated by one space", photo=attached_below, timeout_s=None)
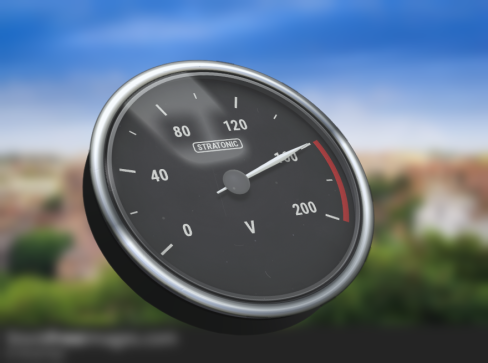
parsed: 160 V
